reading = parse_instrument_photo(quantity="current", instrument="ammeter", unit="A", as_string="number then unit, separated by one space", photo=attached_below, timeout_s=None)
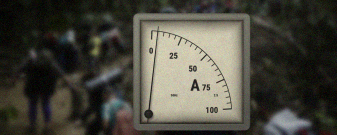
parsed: 5 A
